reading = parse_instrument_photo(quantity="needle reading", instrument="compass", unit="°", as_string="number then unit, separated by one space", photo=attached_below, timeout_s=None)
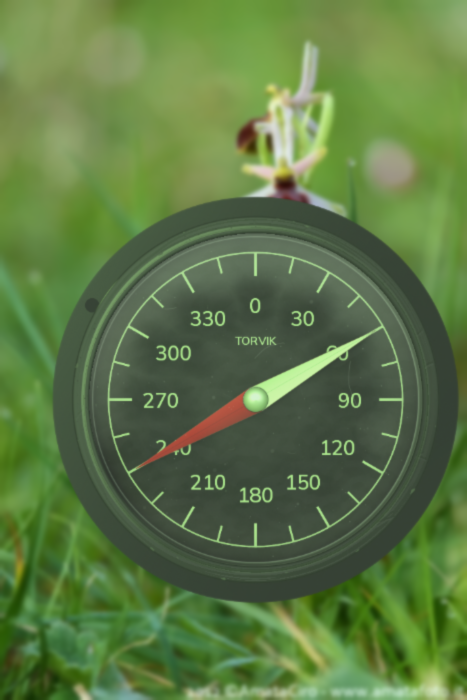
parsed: 240 °
